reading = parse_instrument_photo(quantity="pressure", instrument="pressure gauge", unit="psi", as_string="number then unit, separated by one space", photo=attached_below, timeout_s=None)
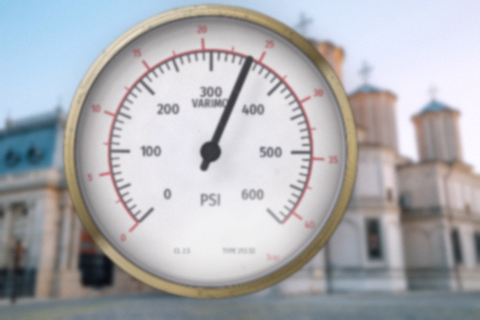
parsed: 350 psi
